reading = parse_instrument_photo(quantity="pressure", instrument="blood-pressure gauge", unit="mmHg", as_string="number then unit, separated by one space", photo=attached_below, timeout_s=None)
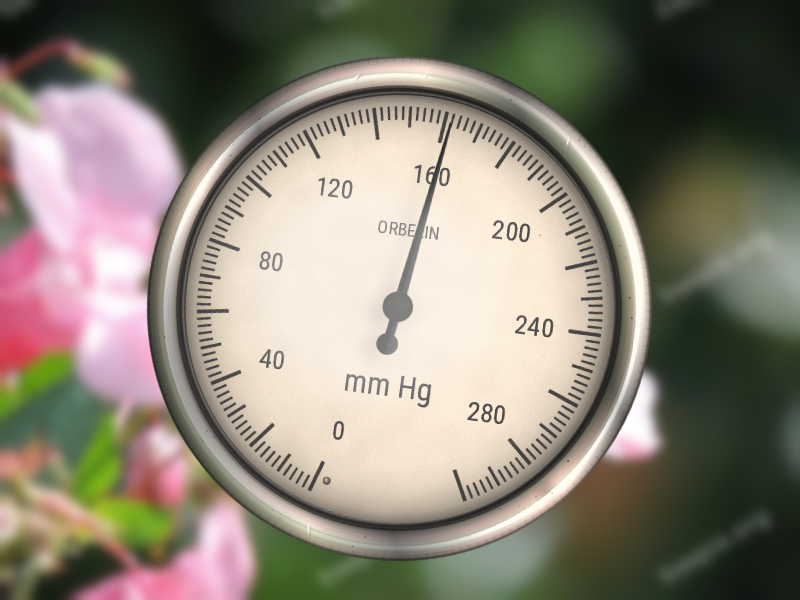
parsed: 162 mmHg
